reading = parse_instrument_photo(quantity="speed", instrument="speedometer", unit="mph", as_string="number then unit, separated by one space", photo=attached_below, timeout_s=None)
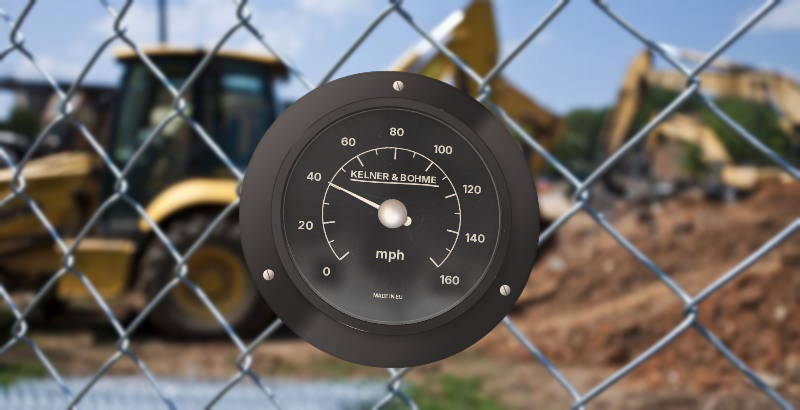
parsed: 40 mph
